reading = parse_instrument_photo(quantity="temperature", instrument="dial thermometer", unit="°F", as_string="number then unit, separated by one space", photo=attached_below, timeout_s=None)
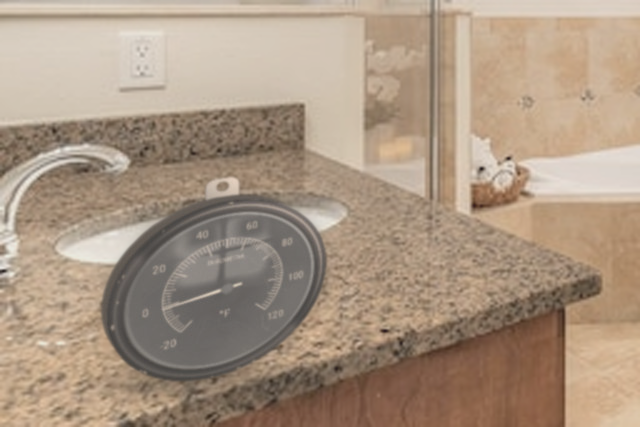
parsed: 0 °F
